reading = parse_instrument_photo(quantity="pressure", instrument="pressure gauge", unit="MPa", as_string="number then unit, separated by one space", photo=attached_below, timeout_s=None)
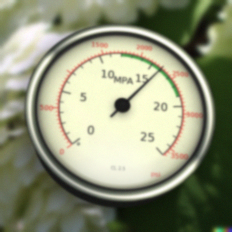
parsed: 16 MPa
